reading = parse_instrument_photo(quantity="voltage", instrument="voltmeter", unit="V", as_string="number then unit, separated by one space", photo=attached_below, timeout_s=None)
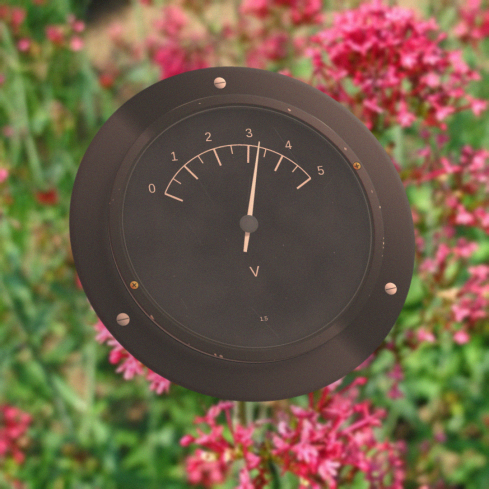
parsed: 3.25 V
